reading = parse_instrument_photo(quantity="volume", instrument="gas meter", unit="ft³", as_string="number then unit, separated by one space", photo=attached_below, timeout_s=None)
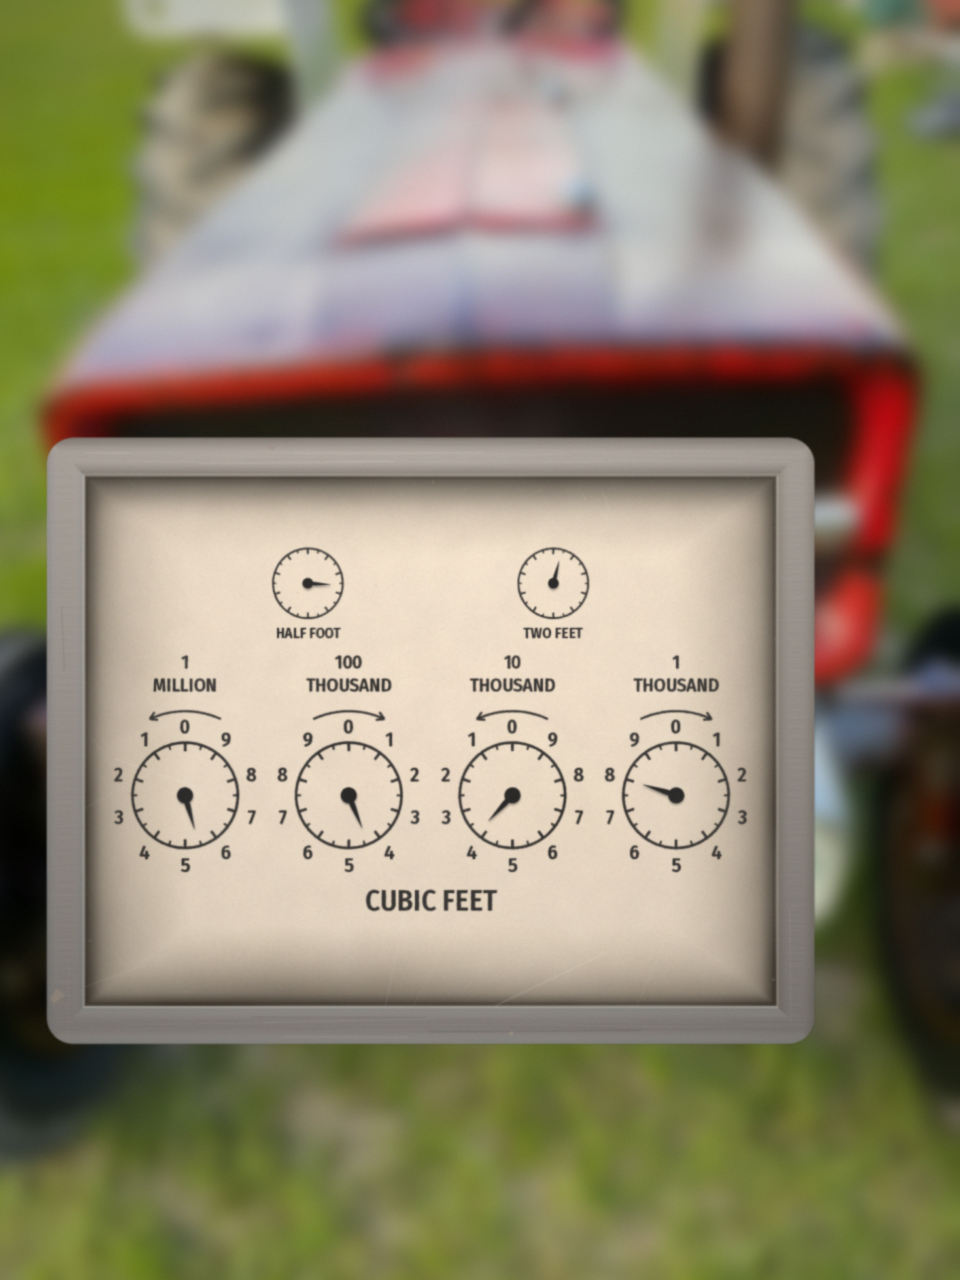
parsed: 543800 ft³
